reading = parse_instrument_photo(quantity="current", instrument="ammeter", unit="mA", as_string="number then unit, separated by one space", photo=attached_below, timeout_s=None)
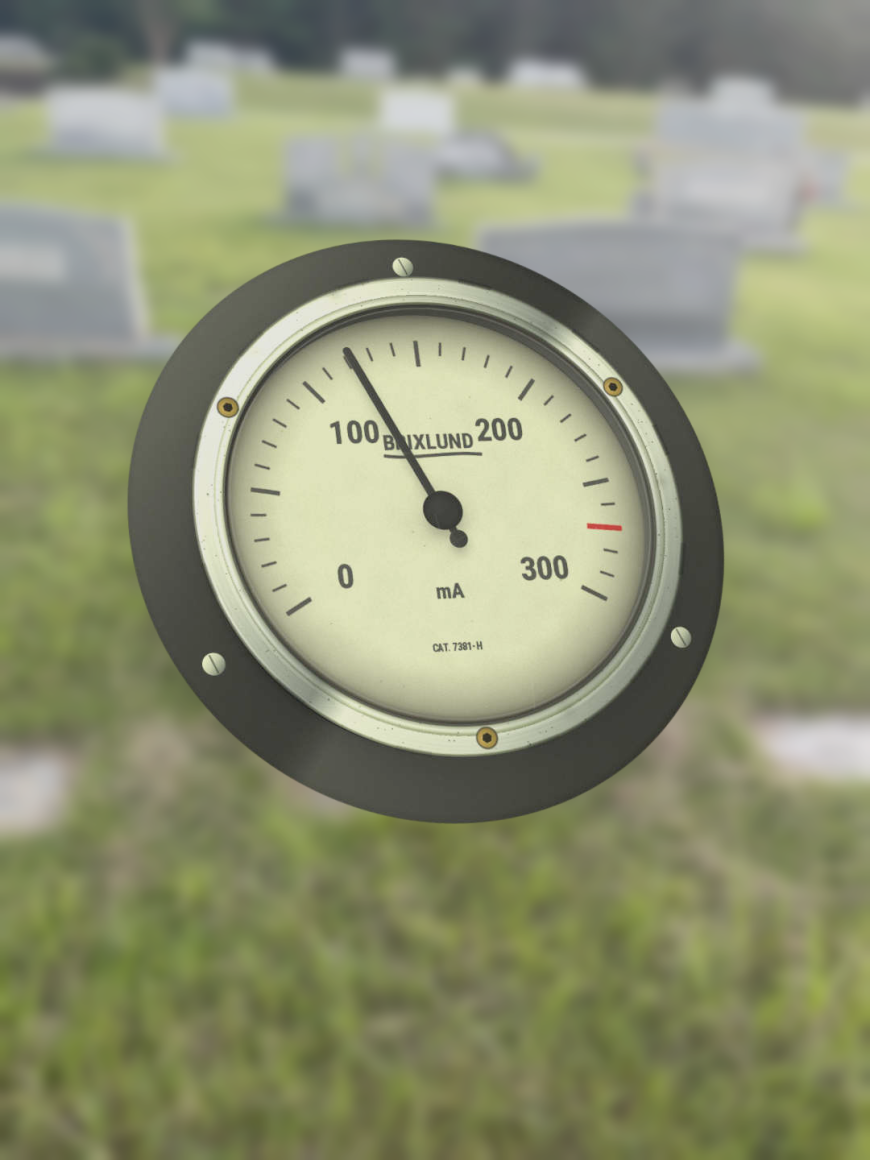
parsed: 120 mA
